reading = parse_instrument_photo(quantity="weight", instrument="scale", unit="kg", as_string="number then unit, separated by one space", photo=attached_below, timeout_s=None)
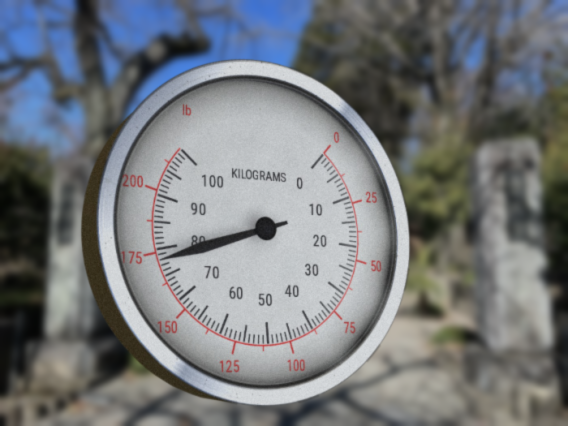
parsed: 78 kg
